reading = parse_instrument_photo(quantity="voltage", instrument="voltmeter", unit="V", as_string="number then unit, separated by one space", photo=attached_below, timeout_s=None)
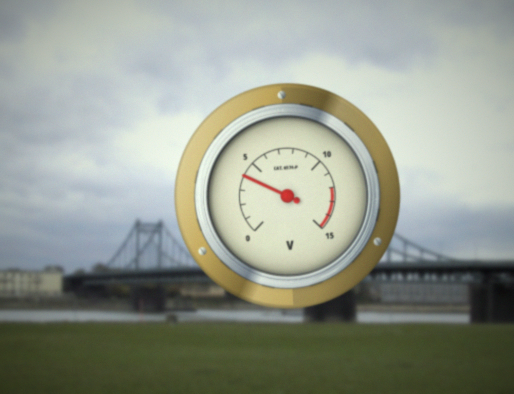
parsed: 4 V
